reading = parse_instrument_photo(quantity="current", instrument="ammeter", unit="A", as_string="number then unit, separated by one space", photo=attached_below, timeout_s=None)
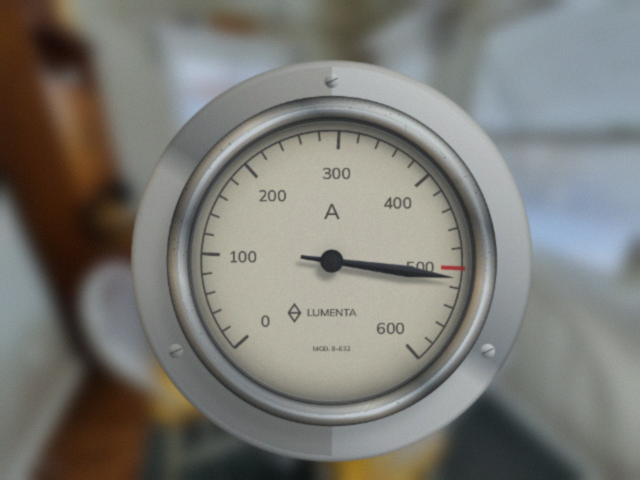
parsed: 510 A
